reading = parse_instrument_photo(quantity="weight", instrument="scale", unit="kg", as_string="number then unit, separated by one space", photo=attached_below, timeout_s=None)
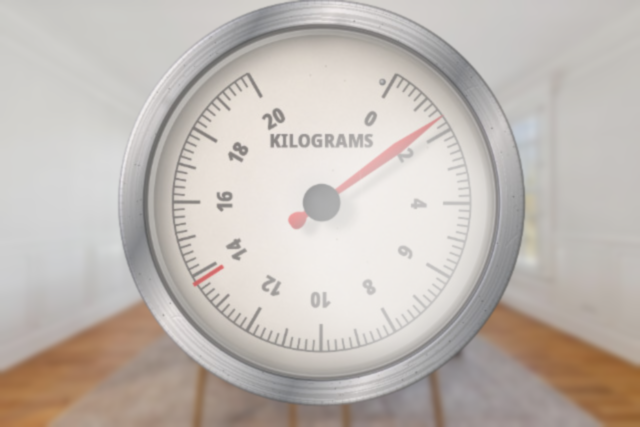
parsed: 1.6 kg
